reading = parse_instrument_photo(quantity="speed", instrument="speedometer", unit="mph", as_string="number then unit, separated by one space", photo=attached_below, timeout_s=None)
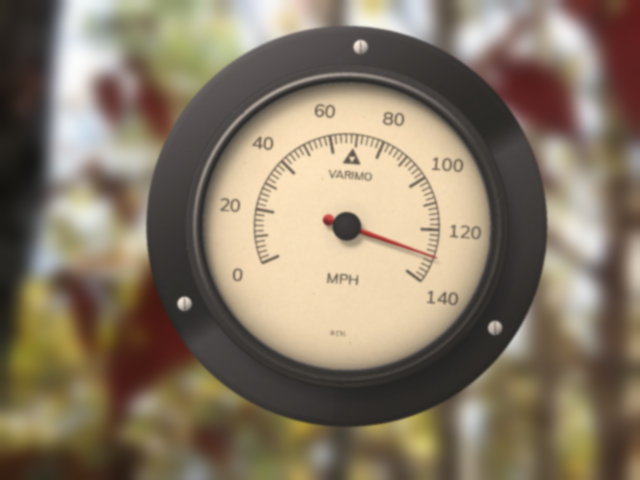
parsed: 130 mph
